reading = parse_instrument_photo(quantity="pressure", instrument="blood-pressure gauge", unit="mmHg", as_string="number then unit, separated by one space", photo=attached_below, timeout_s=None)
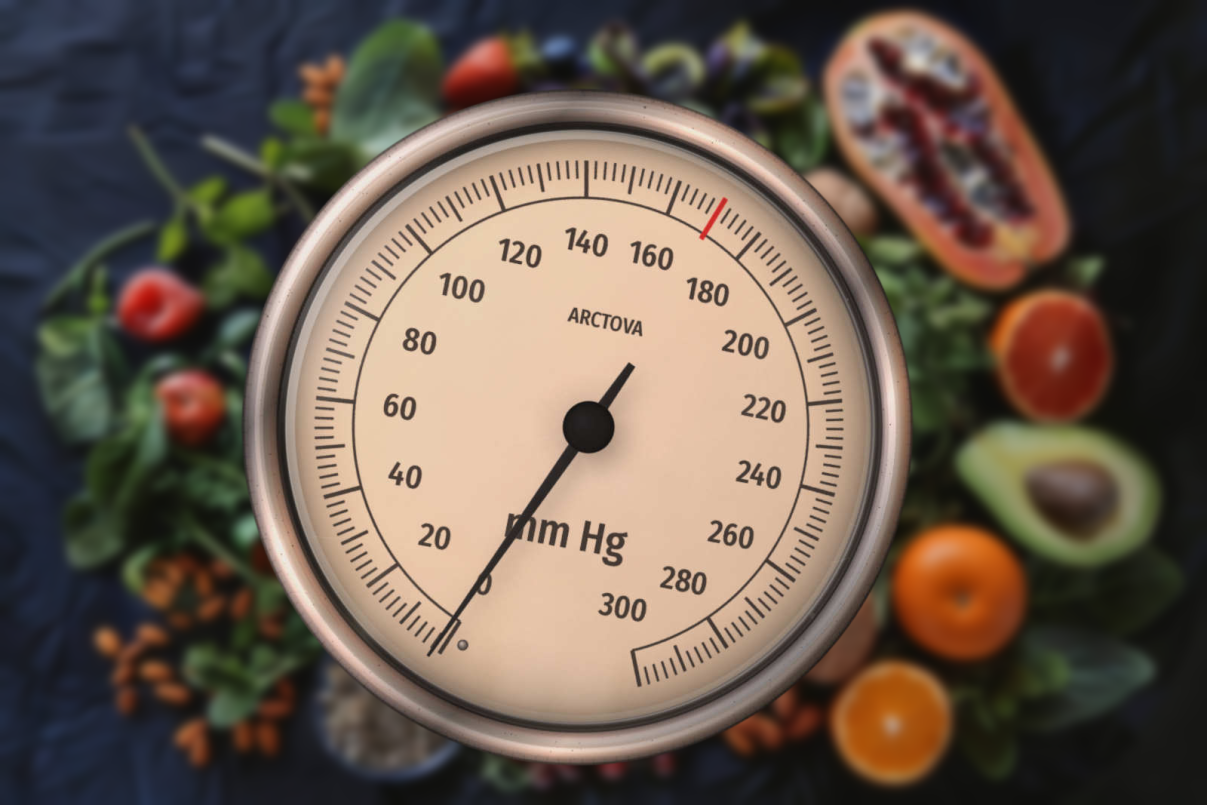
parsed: 2 mmHg
